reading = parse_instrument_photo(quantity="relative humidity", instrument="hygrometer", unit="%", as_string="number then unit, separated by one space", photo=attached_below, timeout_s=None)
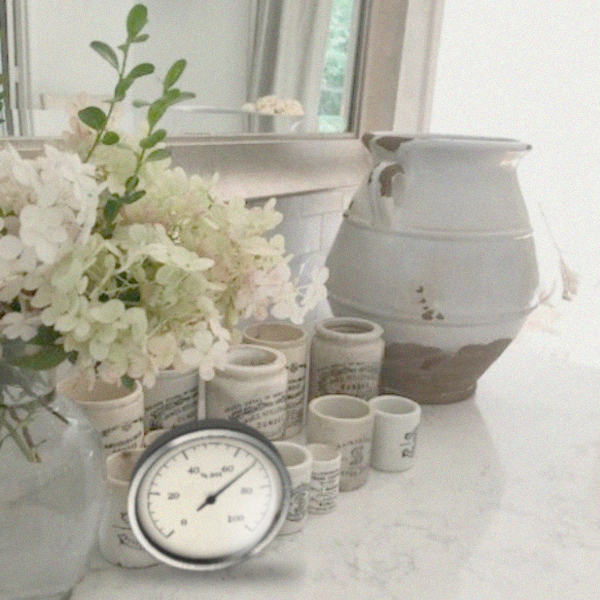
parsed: 68 %
